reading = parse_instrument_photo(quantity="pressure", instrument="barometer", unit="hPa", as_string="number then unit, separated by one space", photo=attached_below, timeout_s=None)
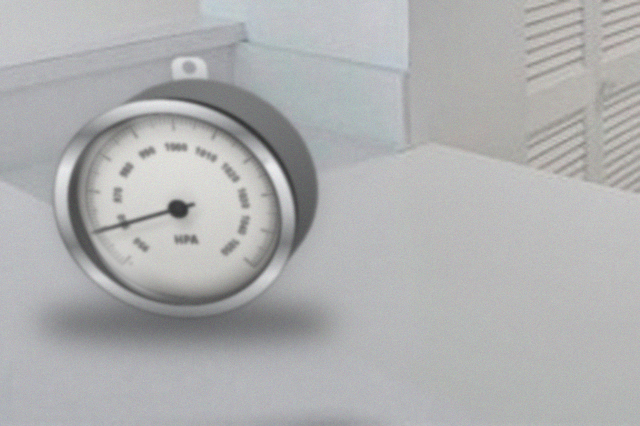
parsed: 960 hPa
